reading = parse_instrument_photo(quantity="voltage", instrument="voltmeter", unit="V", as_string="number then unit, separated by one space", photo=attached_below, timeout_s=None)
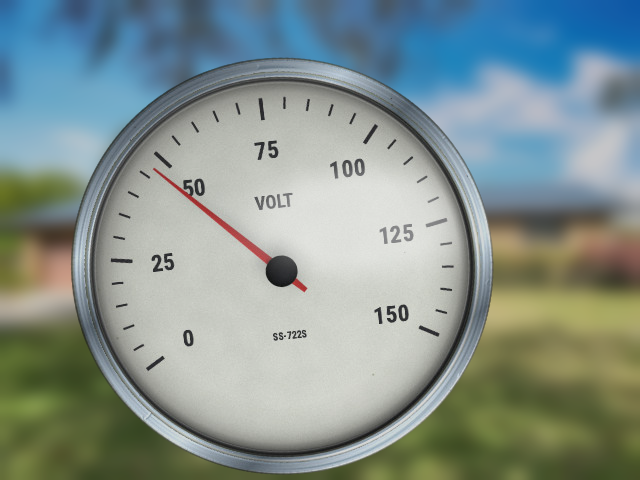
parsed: 47.5 V
